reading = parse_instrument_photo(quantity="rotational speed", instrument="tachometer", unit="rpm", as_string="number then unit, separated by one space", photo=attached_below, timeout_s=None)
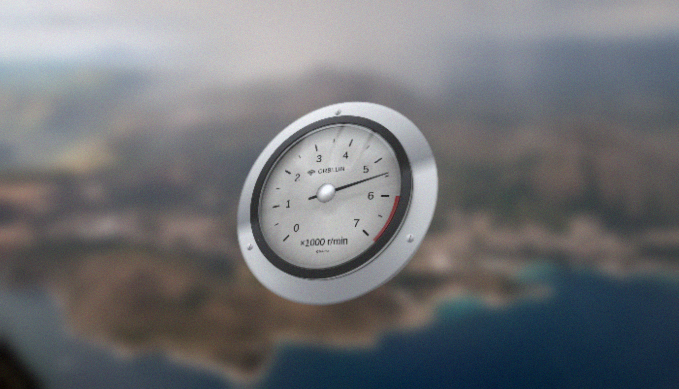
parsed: 5500 rpm
